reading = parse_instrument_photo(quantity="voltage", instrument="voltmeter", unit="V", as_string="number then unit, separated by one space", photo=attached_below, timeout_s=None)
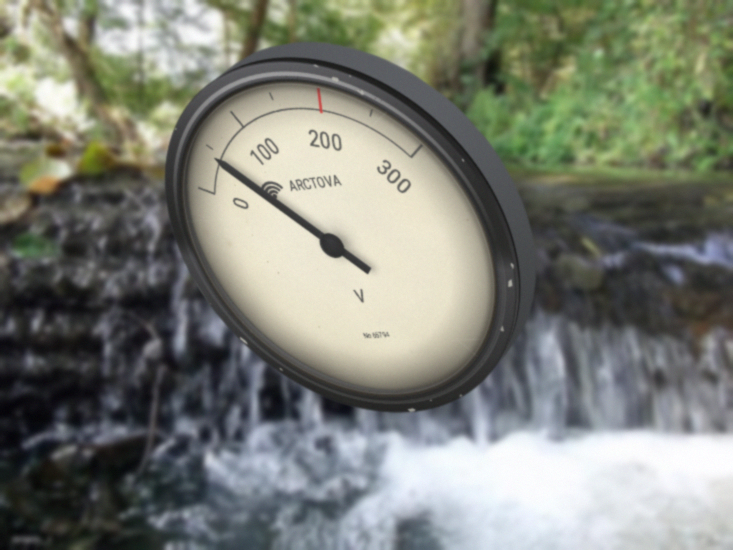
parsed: 50 V
